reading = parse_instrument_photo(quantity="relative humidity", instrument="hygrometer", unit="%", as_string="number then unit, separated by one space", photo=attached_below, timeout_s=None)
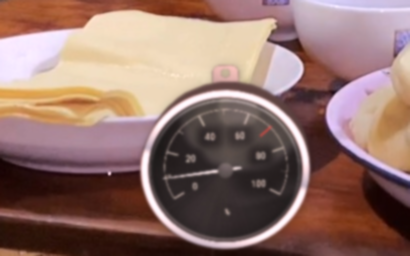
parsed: 10 %
